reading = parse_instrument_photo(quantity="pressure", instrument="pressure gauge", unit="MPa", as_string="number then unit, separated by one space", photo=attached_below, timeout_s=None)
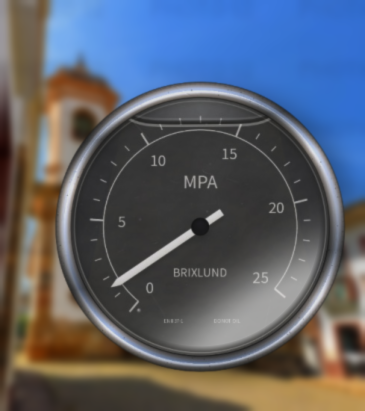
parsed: 1.5 MPa
